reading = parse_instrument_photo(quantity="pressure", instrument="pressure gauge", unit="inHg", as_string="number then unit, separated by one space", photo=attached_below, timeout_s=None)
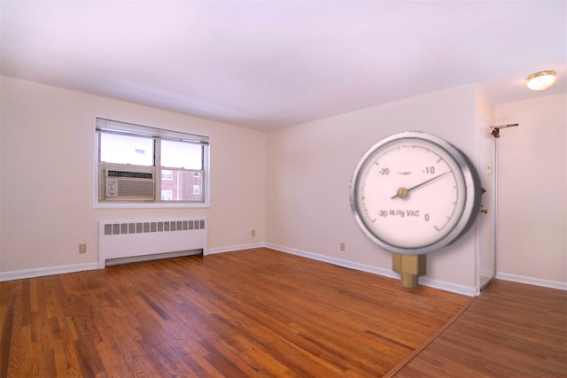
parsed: -8 inHg
